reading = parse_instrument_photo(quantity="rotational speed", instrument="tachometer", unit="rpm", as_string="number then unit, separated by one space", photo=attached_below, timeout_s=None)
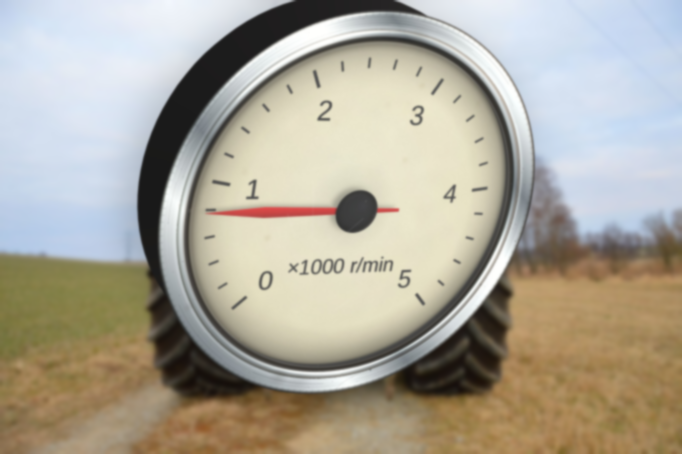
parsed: 800 rpm
